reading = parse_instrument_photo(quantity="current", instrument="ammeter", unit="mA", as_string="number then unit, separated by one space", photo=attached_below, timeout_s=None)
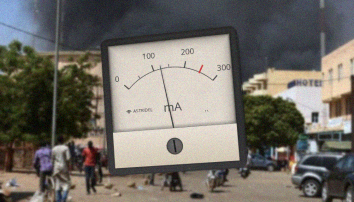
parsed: 125 mA
